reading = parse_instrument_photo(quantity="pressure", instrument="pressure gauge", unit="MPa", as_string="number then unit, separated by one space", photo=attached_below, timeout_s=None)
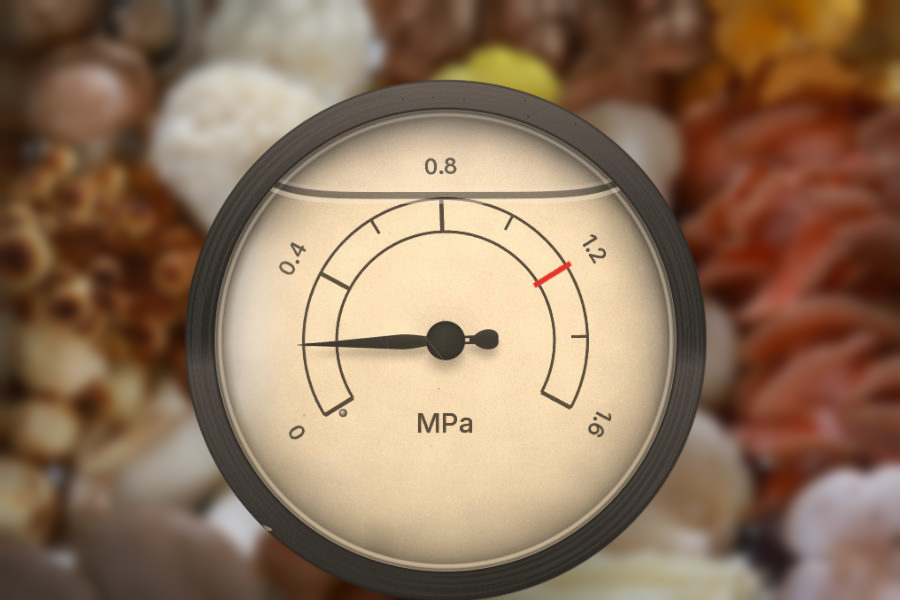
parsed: 0.2 MPa
